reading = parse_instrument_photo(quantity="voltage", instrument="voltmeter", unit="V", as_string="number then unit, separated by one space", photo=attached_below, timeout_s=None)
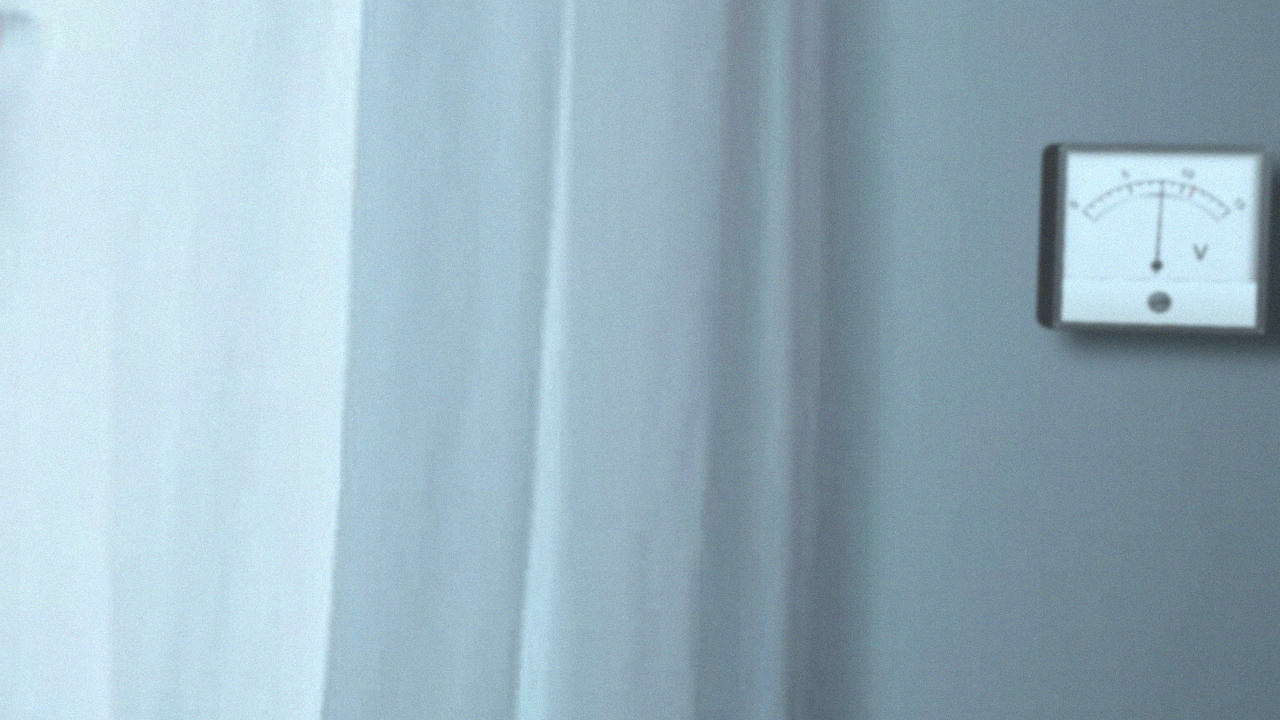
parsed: 8 V
